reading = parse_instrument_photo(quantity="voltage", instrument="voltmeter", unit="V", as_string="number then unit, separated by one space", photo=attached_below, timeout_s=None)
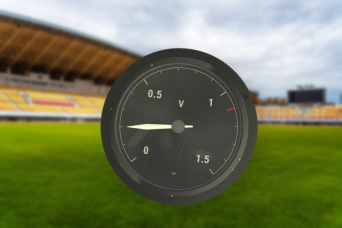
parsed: 0.2 V
